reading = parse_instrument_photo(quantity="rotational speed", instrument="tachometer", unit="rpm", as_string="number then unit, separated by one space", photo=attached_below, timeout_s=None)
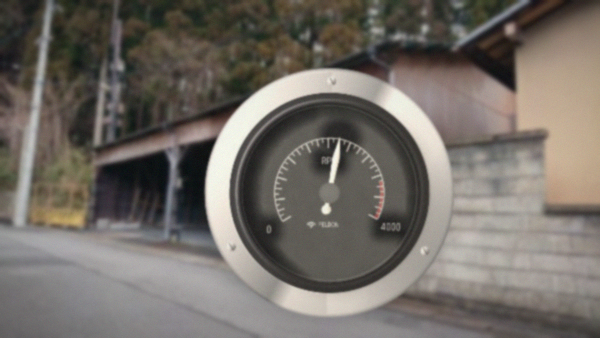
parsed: 2200 rpm
